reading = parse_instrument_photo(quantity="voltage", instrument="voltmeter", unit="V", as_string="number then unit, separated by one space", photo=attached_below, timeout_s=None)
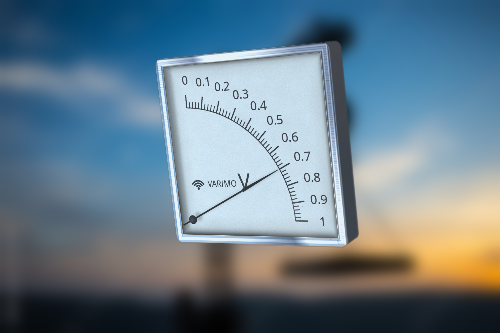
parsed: 0.7 V
